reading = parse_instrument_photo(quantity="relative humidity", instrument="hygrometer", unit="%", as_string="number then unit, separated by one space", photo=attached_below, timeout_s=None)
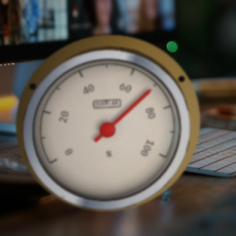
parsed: 70 %
